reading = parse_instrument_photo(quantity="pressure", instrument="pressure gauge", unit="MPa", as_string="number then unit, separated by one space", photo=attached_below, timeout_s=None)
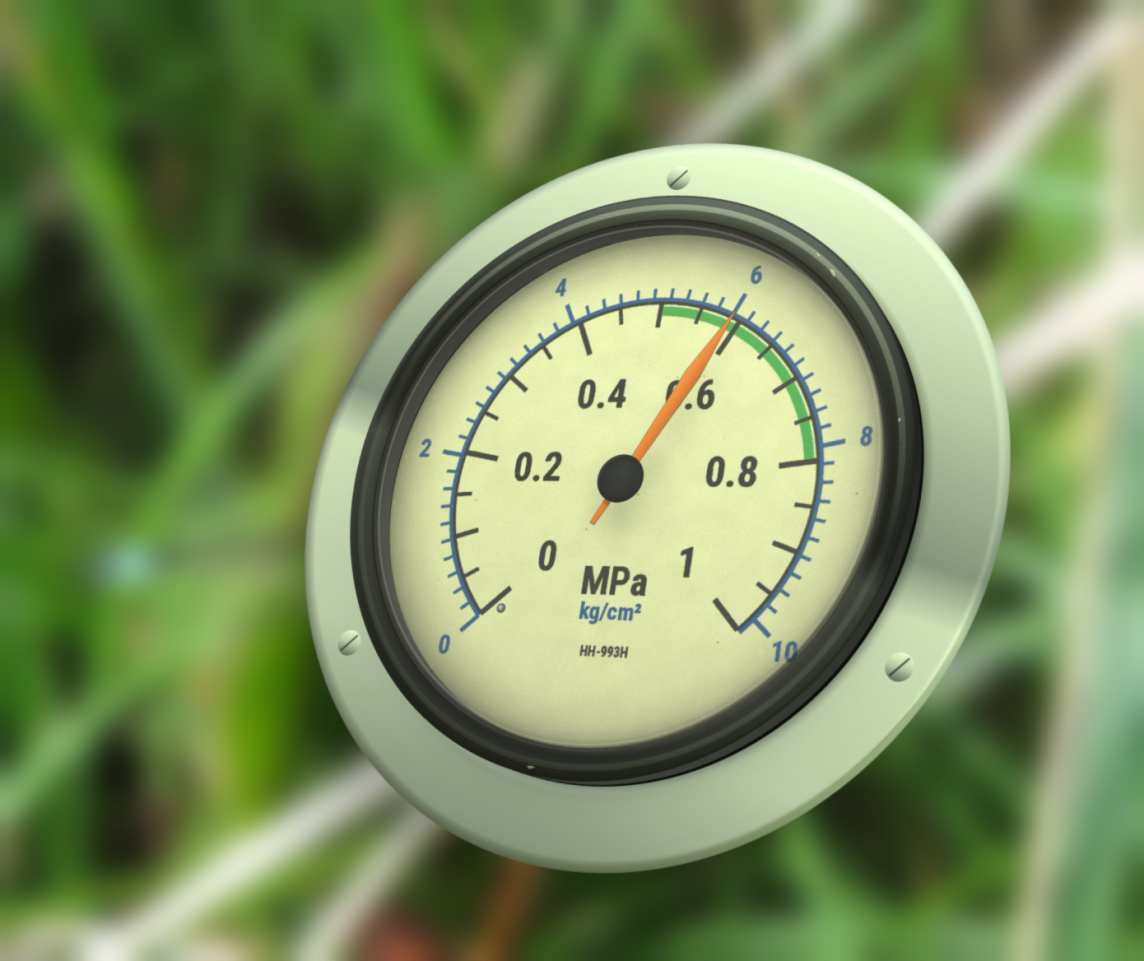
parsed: 0.6 MPa
